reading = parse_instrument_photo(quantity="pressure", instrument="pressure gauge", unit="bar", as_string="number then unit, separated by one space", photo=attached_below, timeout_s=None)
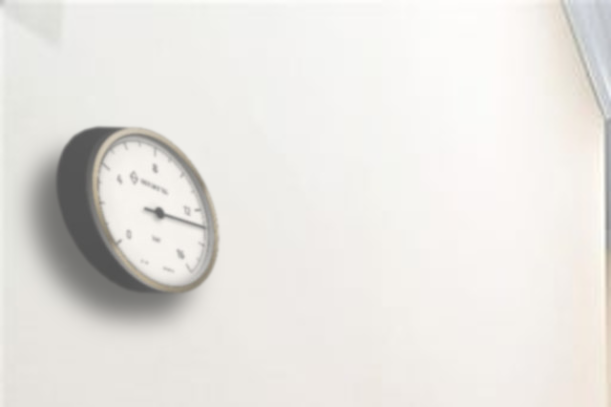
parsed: 13 bar
